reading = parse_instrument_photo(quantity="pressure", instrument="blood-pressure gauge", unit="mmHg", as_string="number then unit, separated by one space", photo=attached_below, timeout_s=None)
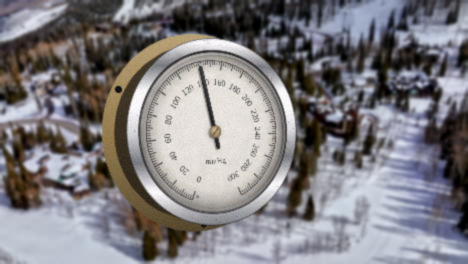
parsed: 140 mmHg
